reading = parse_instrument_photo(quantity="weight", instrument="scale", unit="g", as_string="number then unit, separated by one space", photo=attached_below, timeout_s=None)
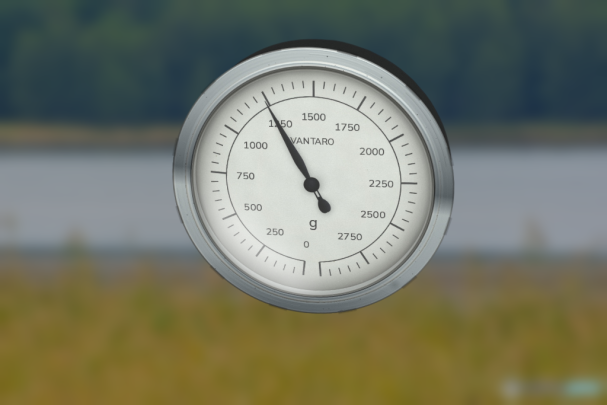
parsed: 1250 g
